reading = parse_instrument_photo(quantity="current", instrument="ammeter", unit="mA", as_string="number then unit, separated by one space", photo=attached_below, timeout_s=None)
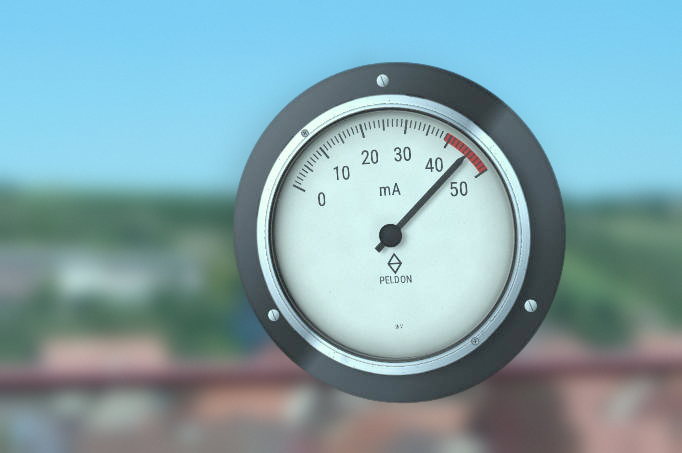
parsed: 45 mA
